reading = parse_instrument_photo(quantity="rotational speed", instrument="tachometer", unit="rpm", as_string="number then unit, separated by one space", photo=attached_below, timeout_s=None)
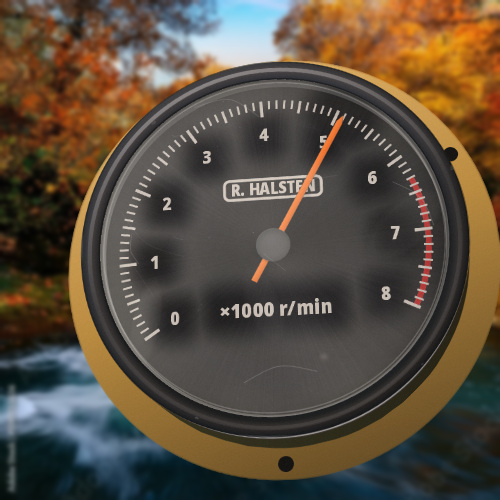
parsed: 5100 rpm
